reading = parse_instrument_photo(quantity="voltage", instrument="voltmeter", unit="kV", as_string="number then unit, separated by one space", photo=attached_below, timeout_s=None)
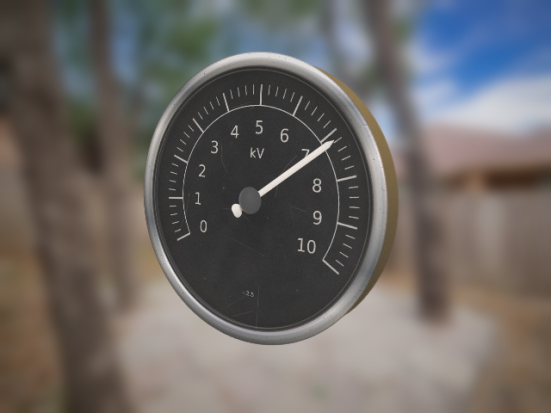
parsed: 7.2 kV
